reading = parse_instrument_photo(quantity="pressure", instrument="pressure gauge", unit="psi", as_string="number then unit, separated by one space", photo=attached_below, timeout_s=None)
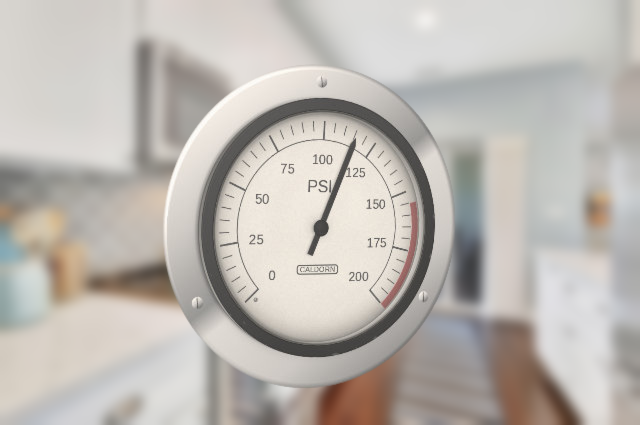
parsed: 115 psi
